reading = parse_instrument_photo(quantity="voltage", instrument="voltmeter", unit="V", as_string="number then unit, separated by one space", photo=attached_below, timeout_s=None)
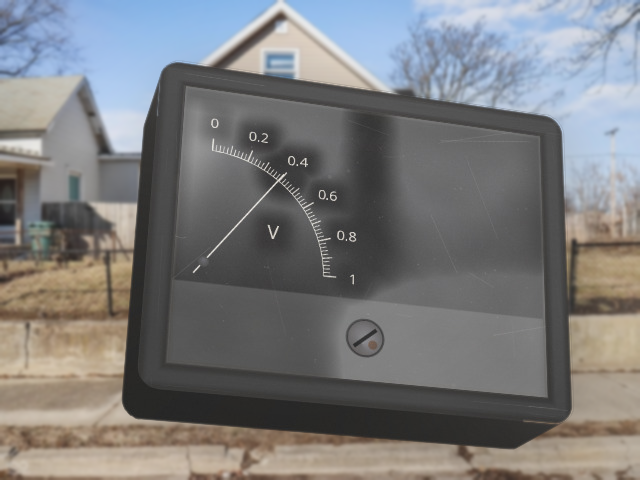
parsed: 0.4 V
